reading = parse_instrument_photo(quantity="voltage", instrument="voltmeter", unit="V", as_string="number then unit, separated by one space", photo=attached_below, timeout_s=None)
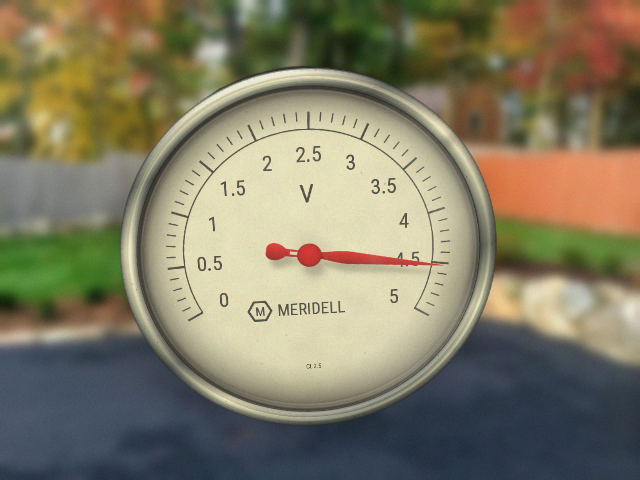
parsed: 4.5 V
